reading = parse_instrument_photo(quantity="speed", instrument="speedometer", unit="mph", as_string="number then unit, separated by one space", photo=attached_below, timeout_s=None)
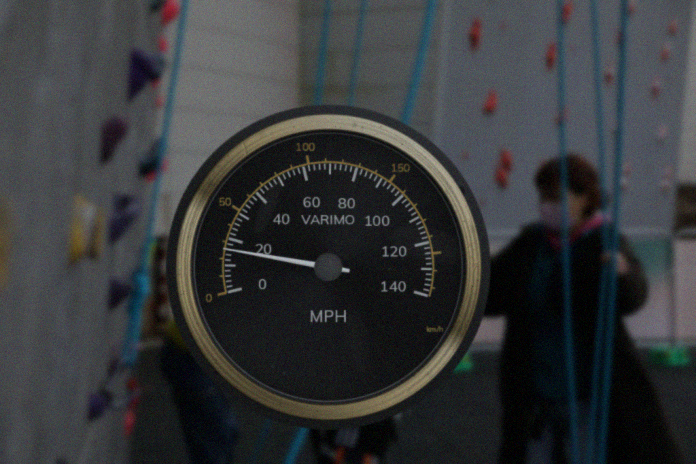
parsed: 16 mph
